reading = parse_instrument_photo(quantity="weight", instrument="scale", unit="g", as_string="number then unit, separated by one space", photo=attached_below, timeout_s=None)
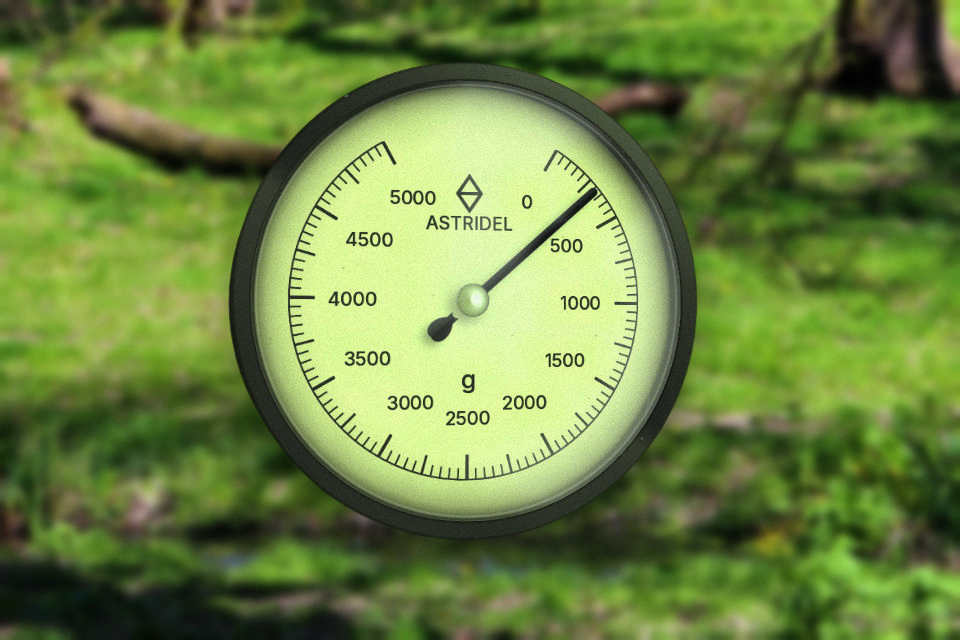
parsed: 300 g
